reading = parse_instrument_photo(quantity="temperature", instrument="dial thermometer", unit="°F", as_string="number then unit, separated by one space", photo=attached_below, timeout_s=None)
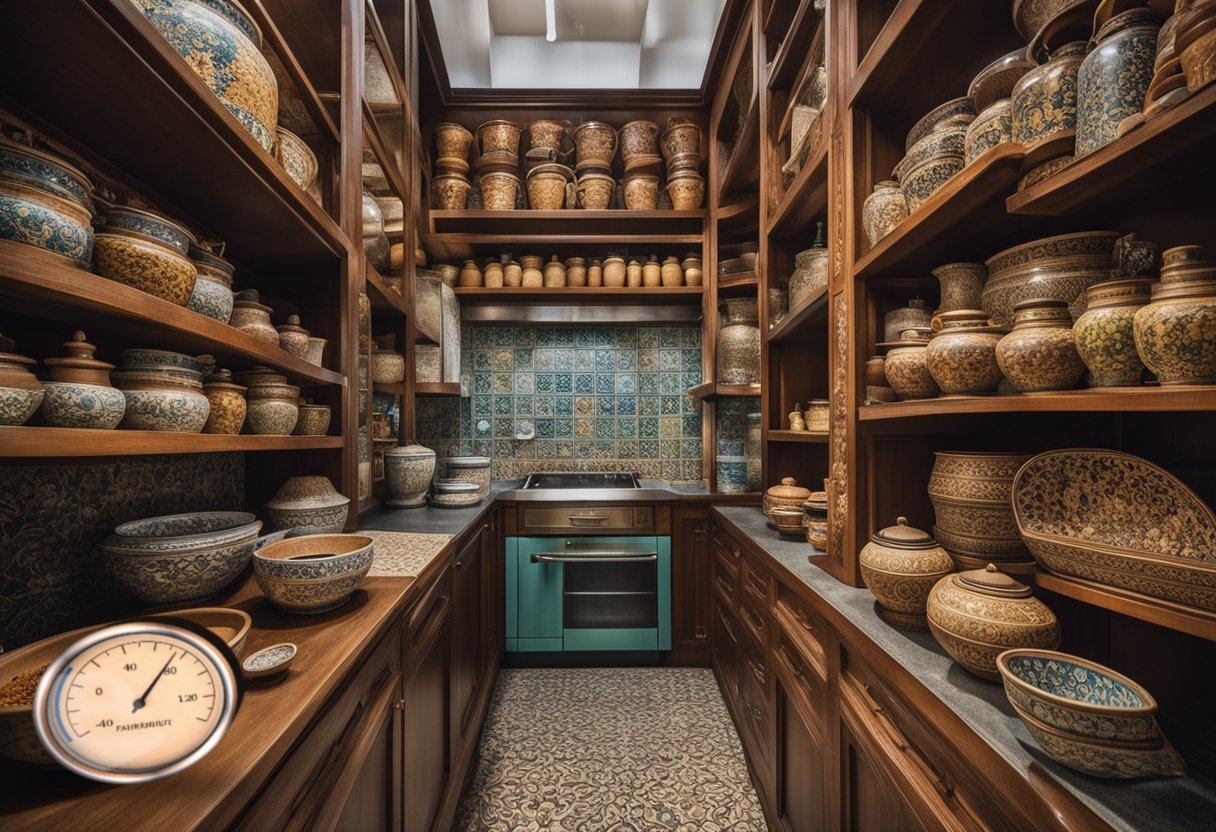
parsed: 75 °F
